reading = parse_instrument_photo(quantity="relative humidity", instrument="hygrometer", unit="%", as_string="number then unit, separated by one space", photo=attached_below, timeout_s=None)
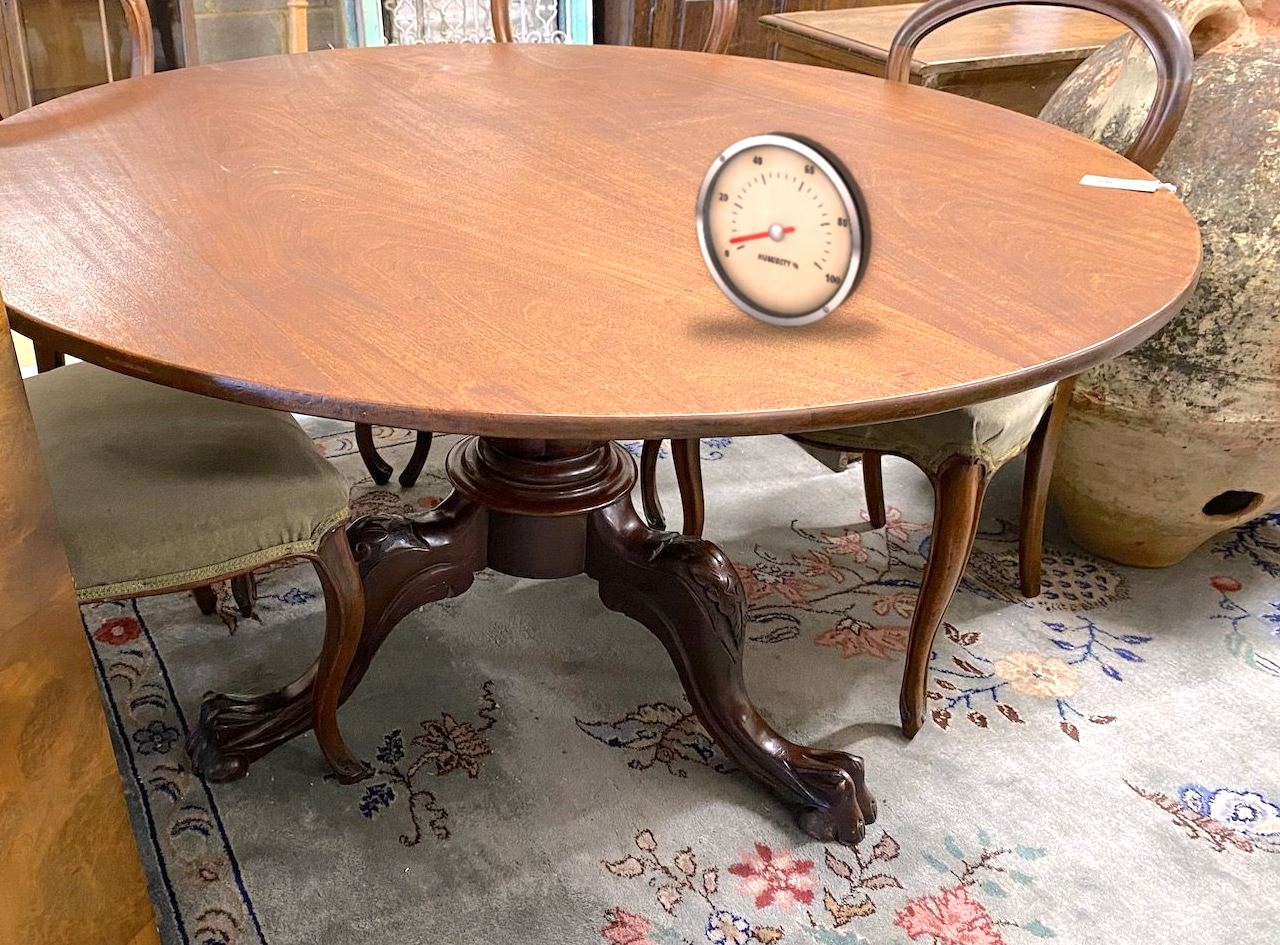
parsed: 4 %
